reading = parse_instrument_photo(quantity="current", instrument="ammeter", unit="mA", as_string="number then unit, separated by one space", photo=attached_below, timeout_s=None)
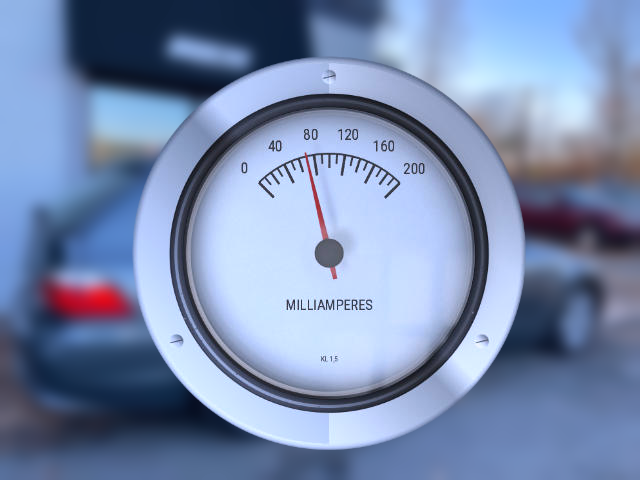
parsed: 70 mA
